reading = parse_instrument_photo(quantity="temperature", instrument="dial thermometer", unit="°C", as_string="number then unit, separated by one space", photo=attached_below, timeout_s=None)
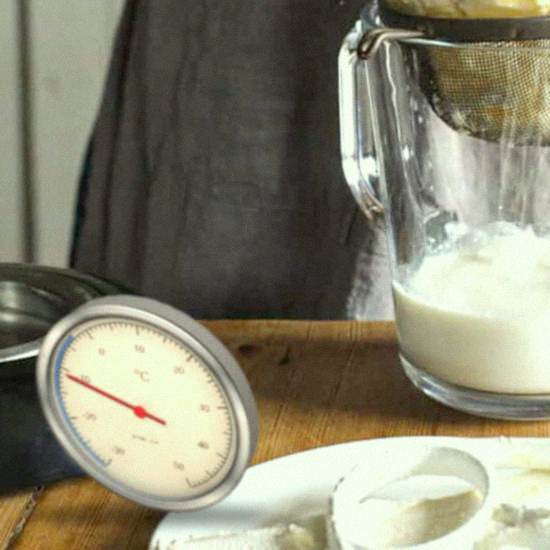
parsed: -10 °C
